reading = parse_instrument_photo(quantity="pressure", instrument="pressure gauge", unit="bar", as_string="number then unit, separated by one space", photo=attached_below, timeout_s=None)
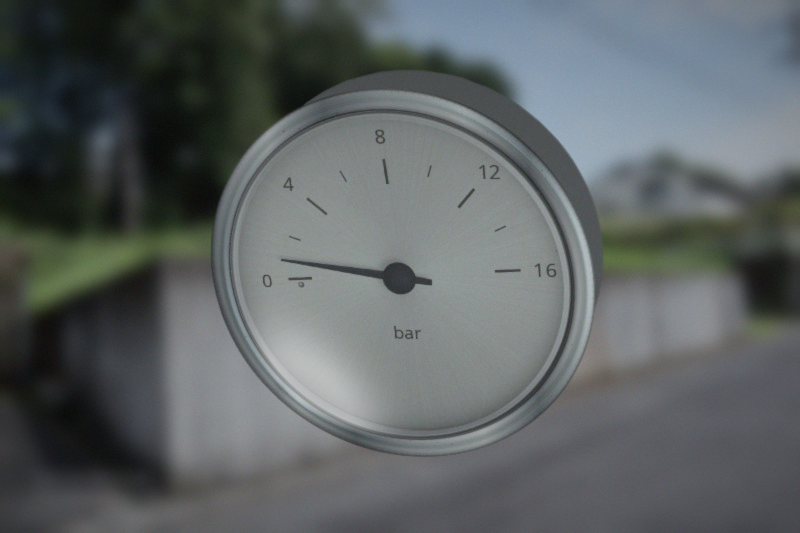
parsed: 1 bar
